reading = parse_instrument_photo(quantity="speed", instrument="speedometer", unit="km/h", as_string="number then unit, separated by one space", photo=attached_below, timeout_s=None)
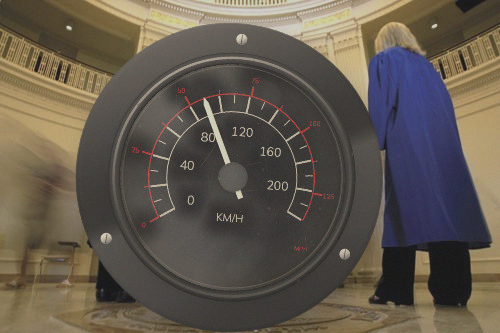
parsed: 90 km/h
